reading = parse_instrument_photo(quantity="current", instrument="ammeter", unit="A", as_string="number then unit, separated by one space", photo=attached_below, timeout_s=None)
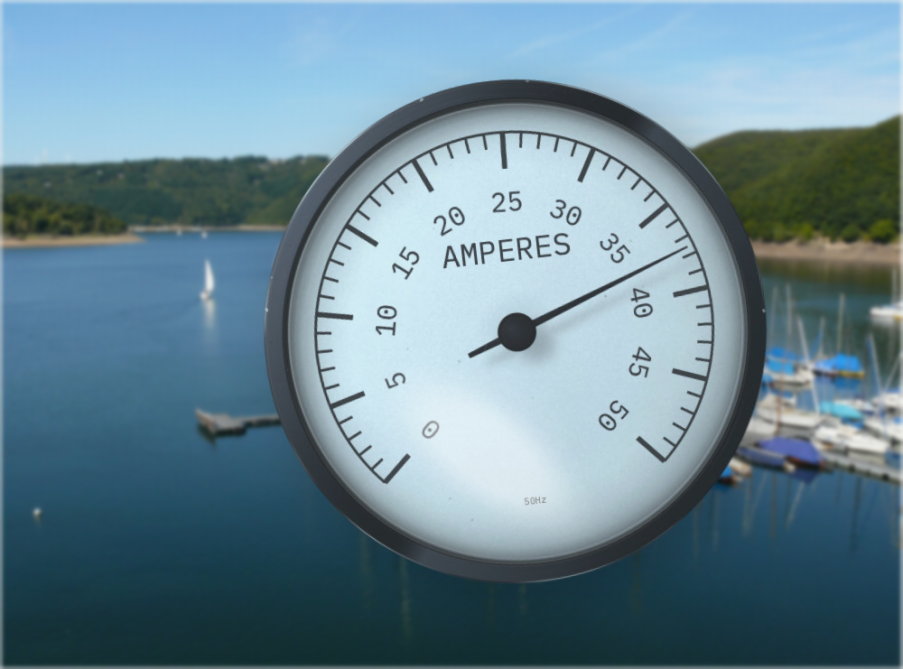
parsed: 37.5 A
